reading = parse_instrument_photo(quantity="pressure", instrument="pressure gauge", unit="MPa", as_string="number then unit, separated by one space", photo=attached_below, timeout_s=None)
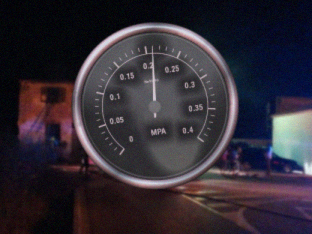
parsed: 0.21 MPa
